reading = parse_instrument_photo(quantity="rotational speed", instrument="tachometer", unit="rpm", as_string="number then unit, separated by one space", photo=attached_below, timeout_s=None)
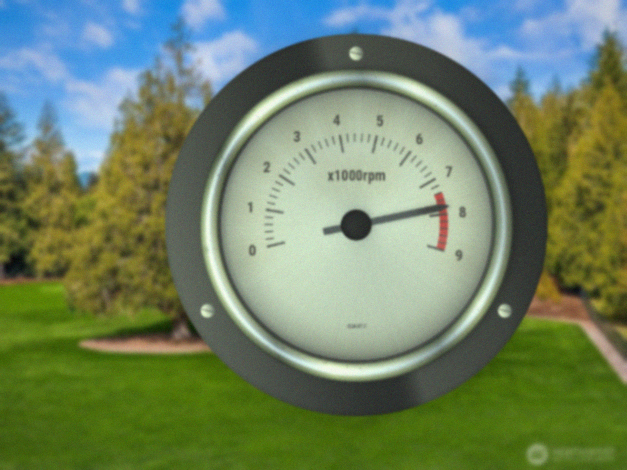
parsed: 7800 rpm
